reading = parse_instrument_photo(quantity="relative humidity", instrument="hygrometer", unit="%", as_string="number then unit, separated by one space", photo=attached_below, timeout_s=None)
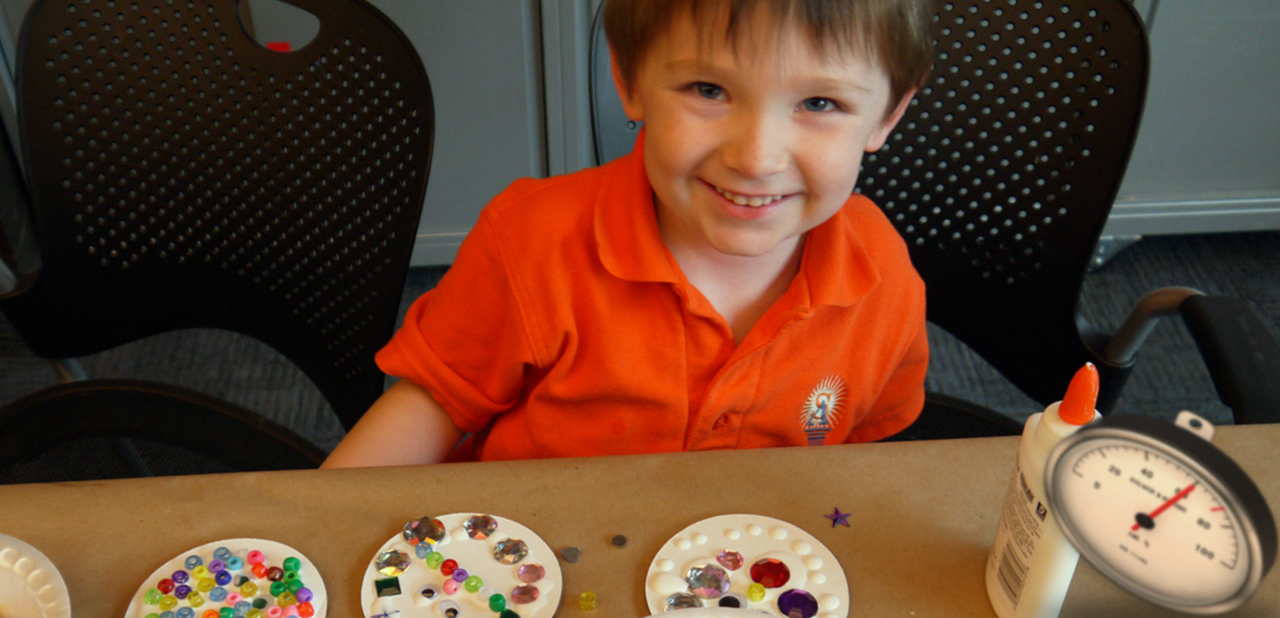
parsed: 60 %
